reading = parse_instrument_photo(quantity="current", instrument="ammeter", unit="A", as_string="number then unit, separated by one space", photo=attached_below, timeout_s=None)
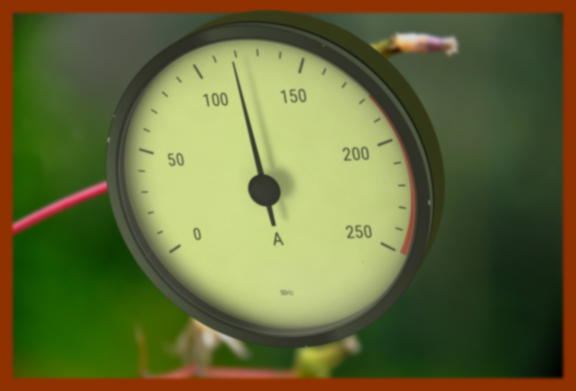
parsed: 120 A
